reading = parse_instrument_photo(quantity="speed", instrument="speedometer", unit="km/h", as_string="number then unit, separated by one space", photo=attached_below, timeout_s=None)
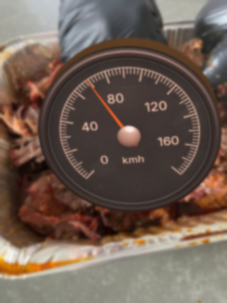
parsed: 70 km/h
